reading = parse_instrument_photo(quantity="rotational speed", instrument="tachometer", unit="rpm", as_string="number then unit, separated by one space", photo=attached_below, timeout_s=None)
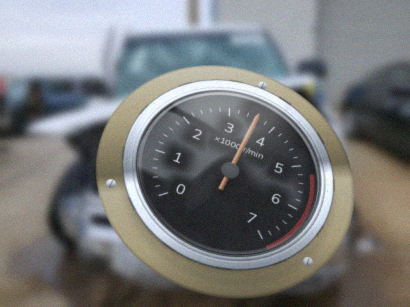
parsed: 3600 rpm
